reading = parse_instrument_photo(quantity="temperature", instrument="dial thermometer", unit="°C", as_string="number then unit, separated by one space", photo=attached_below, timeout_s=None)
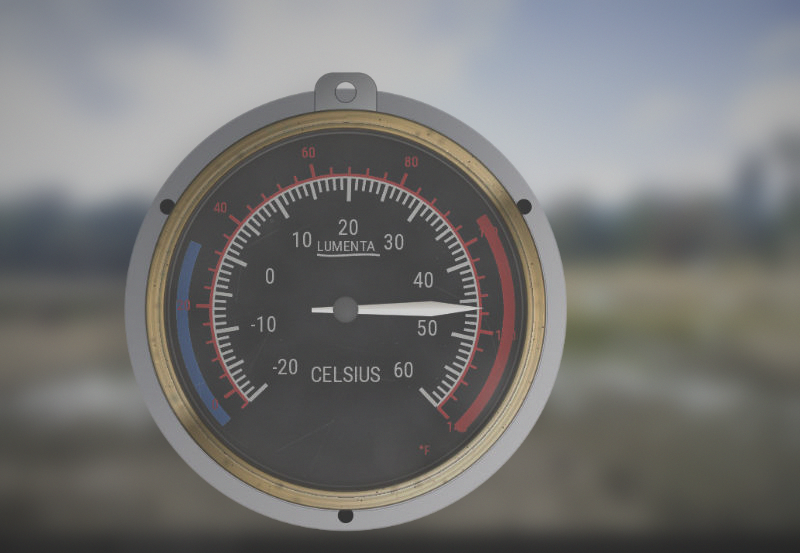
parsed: 46 °C
